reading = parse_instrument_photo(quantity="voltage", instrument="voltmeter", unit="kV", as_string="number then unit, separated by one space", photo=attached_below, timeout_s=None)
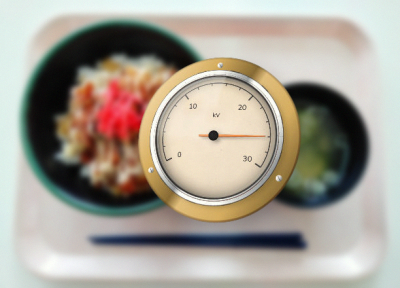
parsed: 26 kV
